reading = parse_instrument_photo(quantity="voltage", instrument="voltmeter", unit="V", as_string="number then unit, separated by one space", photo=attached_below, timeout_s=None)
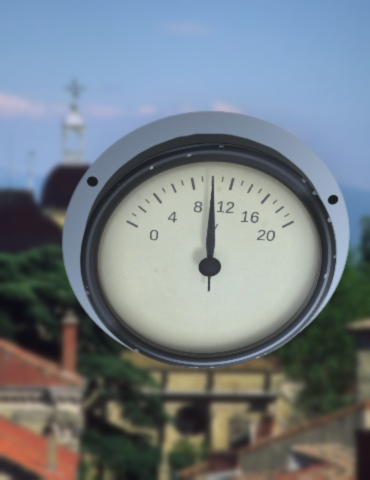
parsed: 10 V
